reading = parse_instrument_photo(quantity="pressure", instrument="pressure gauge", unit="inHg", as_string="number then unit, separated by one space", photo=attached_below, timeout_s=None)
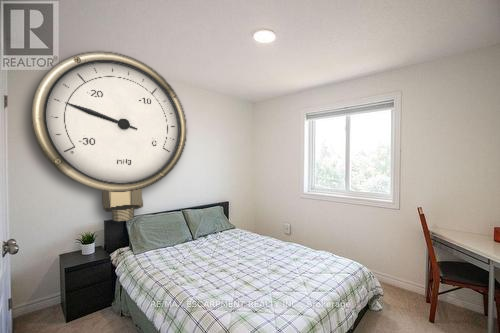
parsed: -24 inHg
